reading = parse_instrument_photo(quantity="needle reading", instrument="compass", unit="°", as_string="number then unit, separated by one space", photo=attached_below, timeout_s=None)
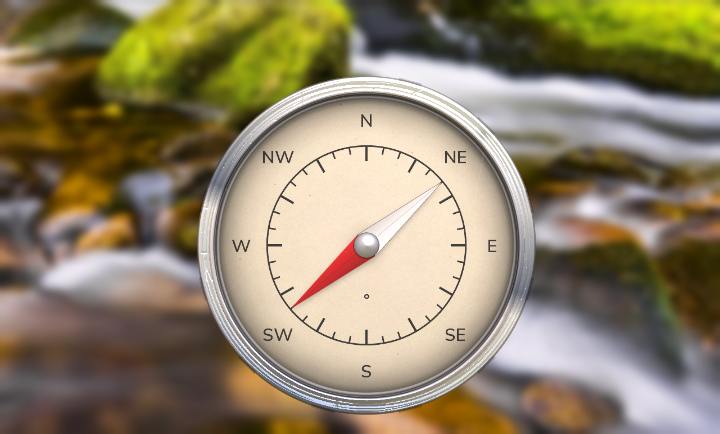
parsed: 230 °
